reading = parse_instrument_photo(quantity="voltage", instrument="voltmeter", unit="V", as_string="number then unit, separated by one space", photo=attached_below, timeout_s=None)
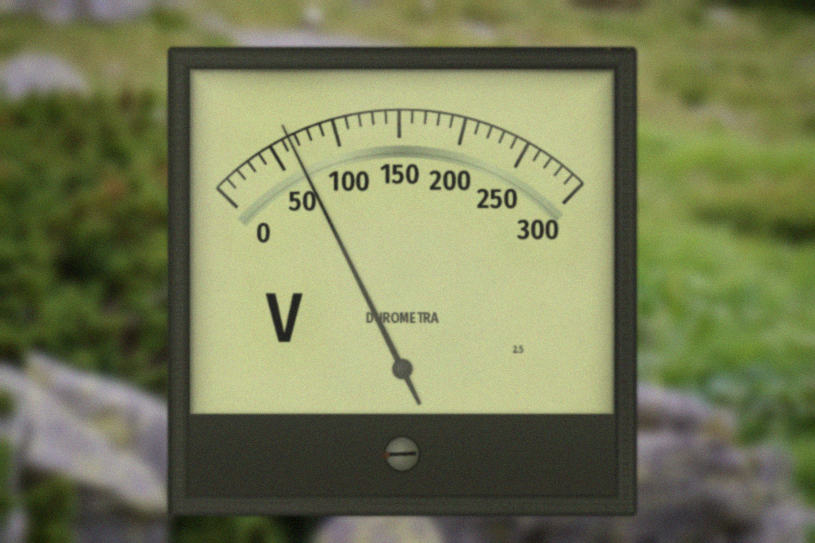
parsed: 65 V
